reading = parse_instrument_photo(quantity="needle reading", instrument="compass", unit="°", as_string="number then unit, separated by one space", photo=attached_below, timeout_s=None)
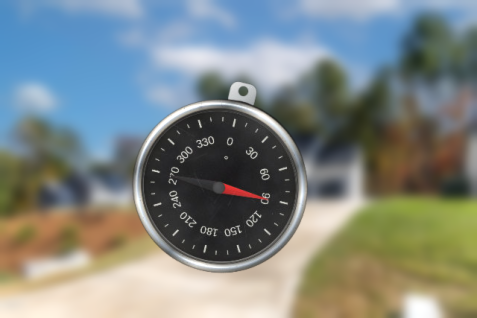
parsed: 90 °
